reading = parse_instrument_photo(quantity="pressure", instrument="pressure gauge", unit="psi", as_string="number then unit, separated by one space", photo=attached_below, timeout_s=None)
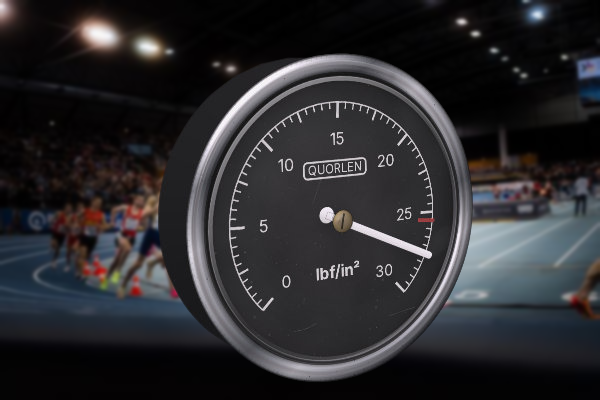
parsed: 27.5 psi
